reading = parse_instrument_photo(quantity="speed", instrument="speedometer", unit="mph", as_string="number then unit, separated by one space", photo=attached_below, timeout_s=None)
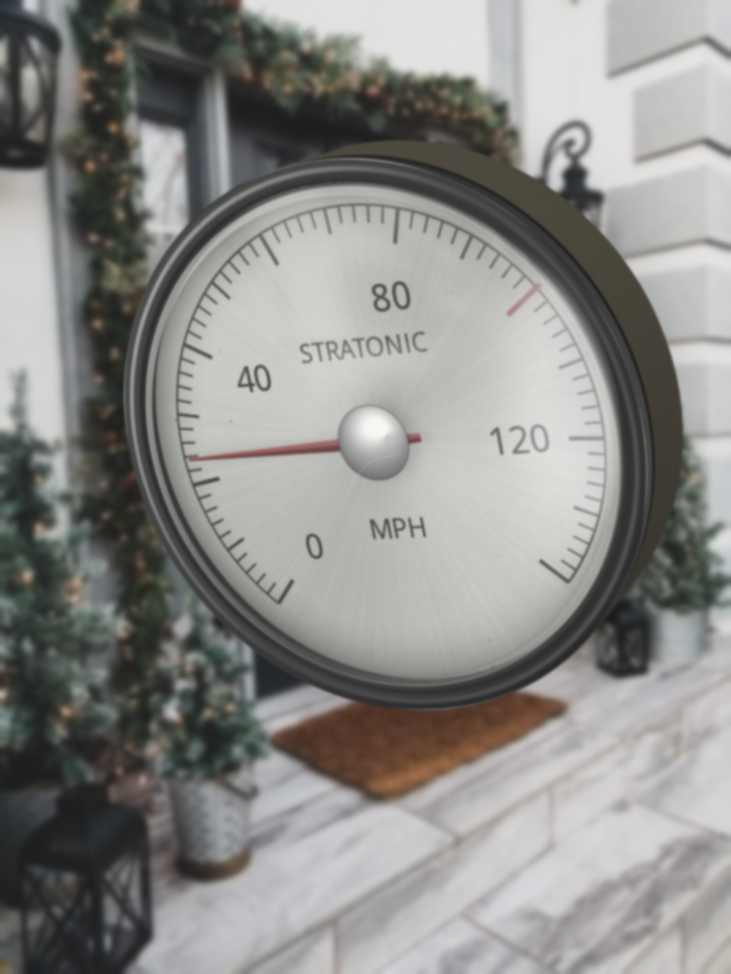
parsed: 24 mph
